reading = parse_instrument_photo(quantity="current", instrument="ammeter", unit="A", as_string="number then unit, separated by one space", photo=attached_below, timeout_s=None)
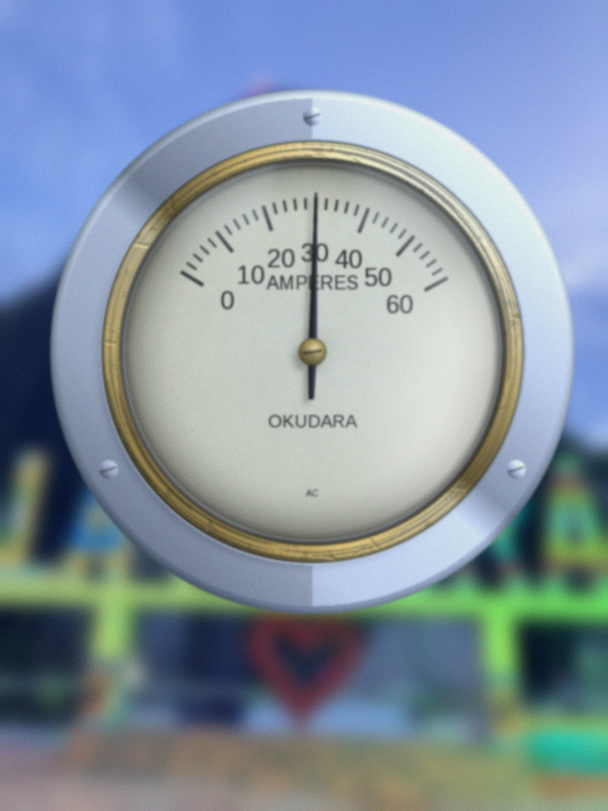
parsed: 30 A
